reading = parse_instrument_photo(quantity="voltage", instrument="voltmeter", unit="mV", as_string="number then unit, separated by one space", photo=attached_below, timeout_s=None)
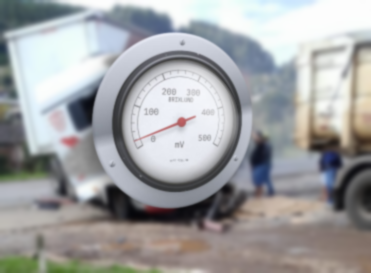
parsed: 20 mV
